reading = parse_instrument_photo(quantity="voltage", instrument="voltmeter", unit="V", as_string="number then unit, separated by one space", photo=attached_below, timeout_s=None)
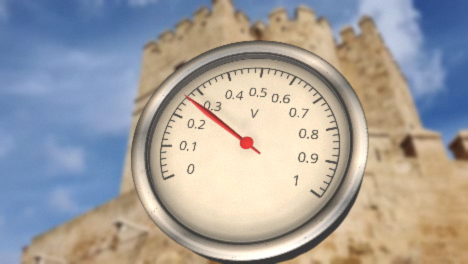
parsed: 0.26 V
